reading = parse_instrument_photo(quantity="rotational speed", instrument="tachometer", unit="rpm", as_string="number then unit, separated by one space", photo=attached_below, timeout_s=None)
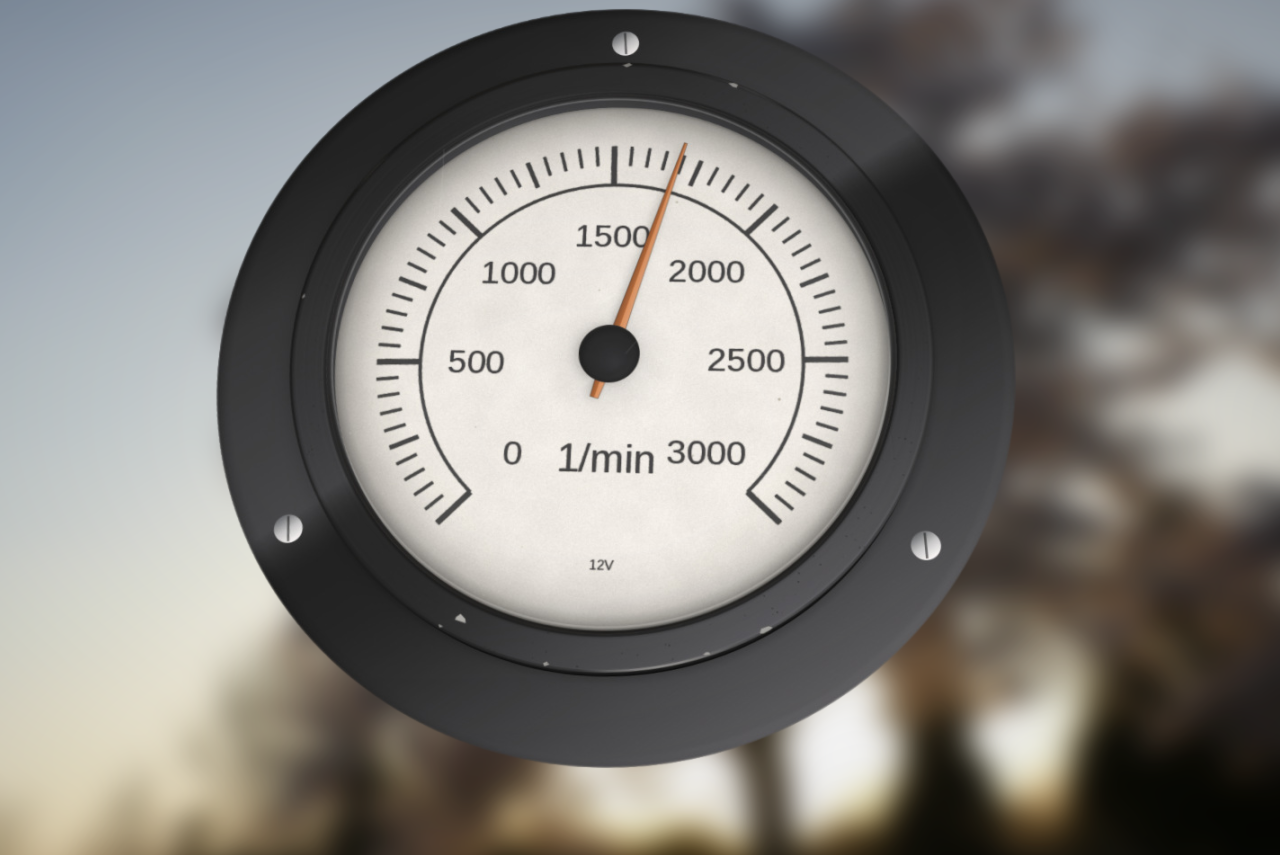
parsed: 1700 rpm
